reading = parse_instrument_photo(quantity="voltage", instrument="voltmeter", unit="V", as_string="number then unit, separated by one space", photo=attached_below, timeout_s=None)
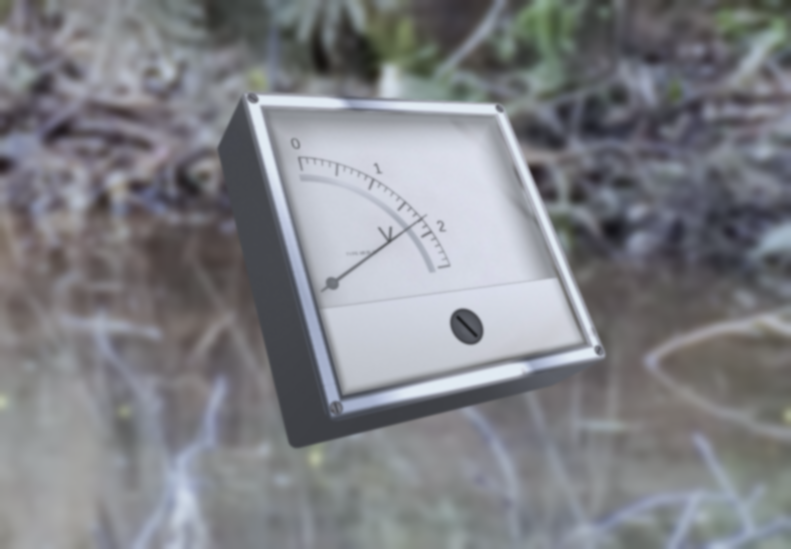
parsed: 1.8 V
